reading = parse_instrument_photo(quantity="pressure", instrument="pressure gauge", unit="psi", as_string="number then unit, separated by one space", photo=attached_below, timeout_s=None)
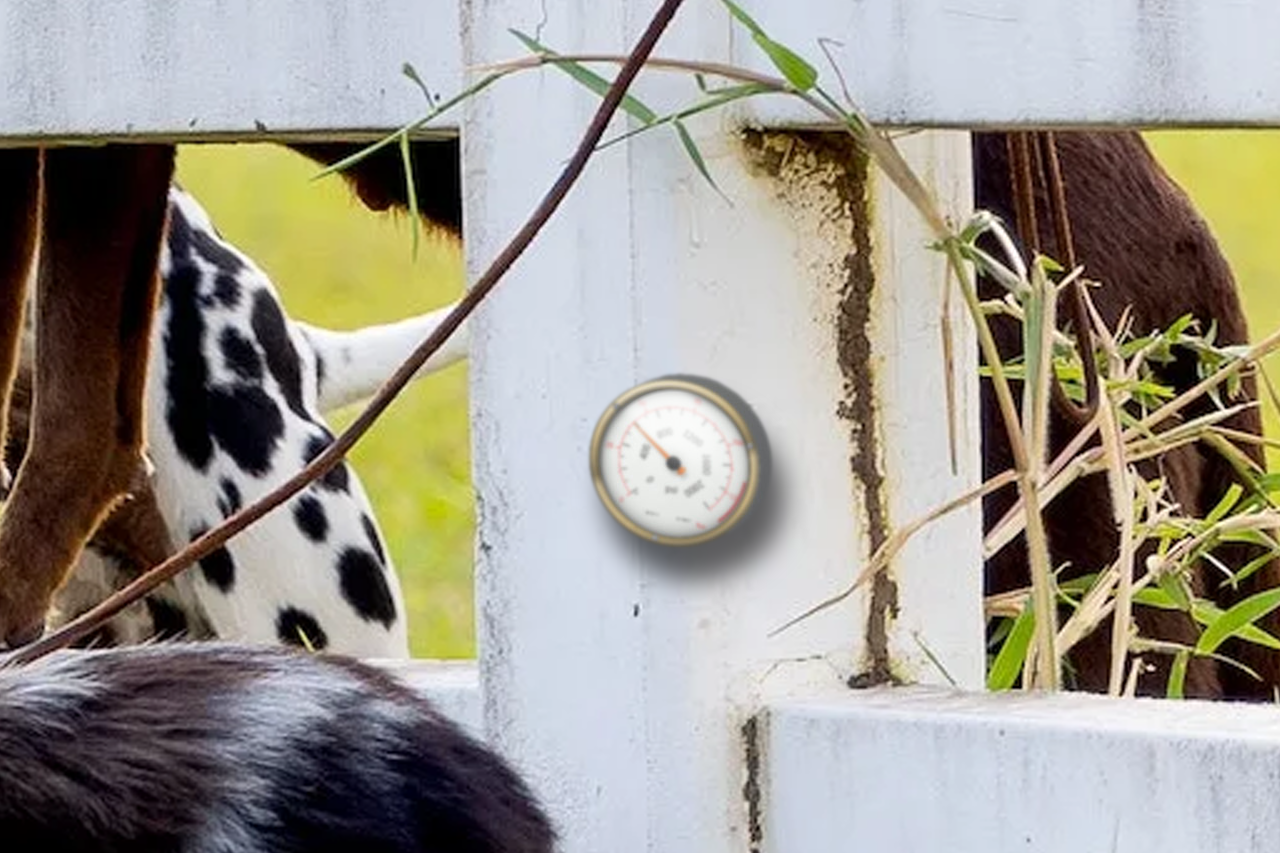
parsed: 600 psi
